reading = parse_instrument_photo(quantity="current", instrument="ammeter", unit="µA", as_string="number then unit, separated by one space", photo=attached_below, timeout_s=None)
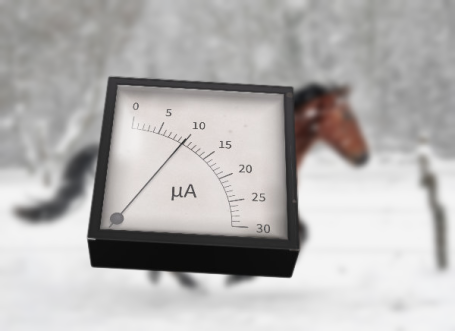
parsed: 10 µA
